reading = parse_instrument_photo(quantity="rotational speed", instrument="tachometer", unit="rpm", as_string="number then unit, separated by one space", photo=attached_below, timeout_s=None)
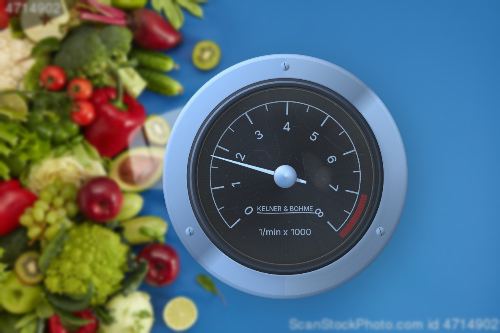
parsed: 1750 rpm
